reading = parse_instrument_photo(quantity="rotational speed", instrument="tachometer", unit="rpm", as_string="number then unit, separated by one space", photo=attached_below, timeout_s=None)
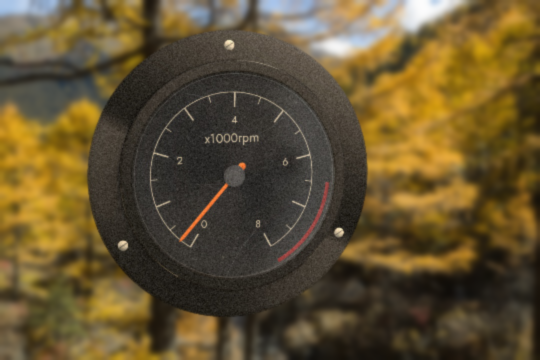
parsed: 250 rpm
